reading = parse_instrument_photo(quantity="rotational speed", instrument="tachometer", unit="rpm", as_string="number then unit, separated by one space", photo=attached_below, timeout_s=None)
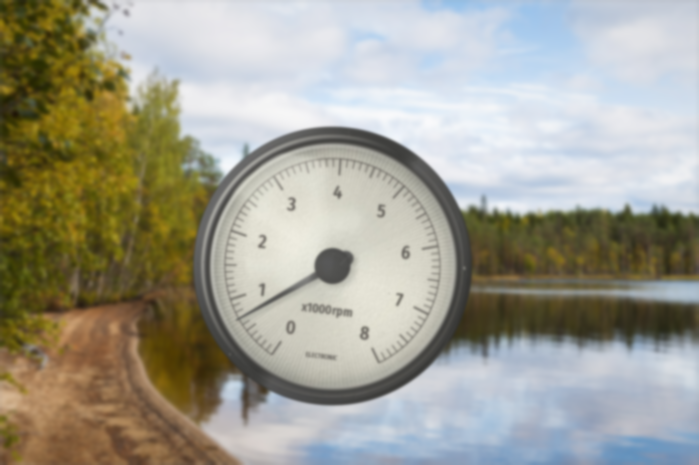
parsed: 700 rpm
